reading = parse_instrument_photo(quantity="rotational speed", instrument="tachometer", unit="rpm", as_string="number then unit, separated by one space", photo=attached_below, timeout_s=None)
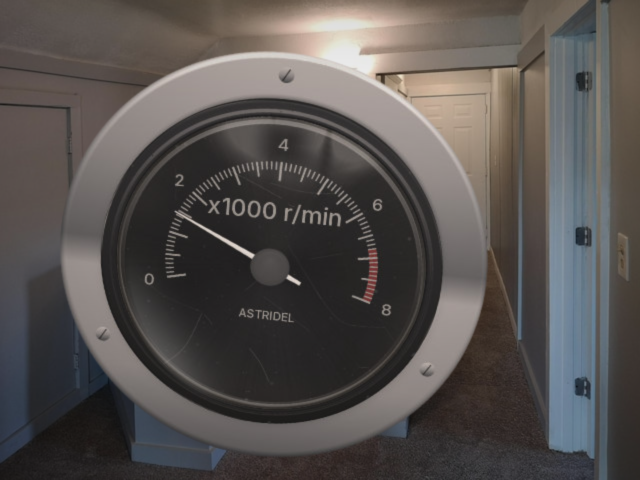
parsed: 1500 rpm
